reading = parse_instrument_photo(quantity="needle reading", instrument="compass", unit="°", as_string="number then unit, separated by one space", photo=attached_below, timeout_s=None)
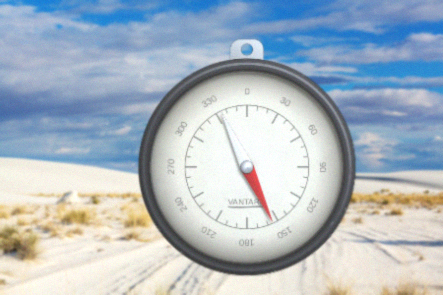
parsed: 155 °
